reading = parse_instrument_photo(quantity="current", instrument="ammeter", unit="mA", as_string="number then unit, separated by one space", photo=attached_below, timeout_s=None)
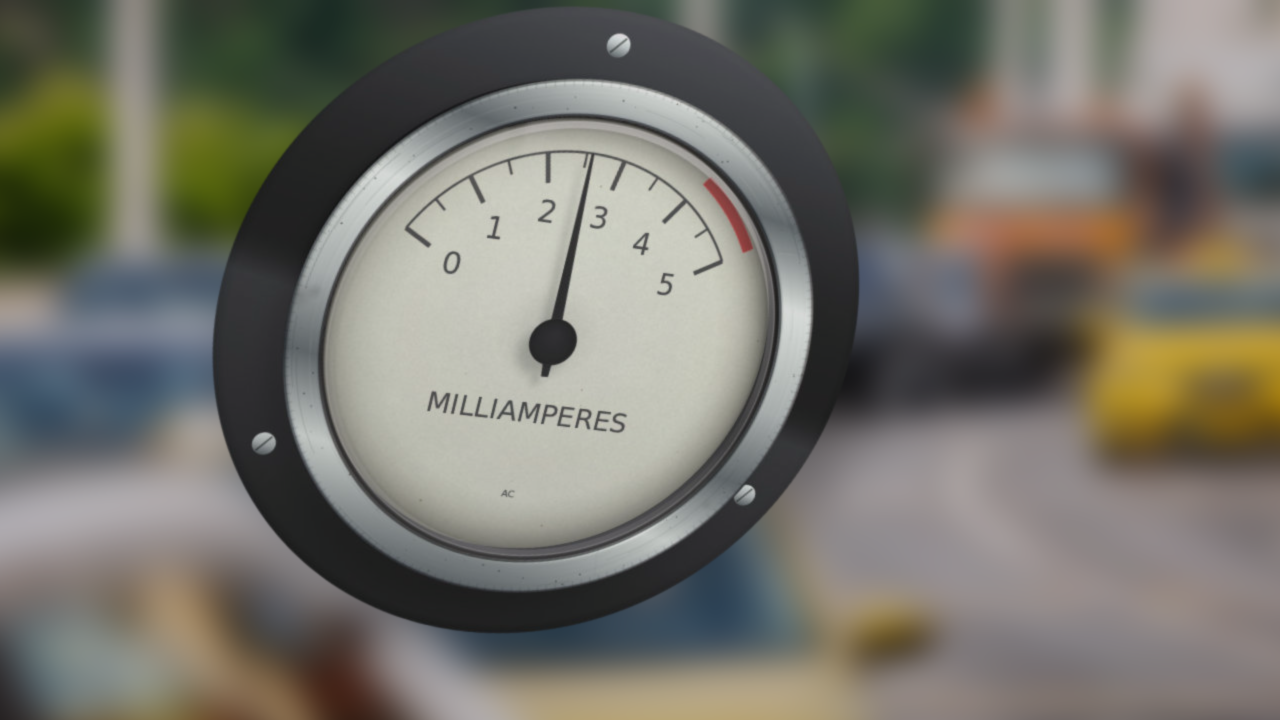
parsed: 2.5 mA
